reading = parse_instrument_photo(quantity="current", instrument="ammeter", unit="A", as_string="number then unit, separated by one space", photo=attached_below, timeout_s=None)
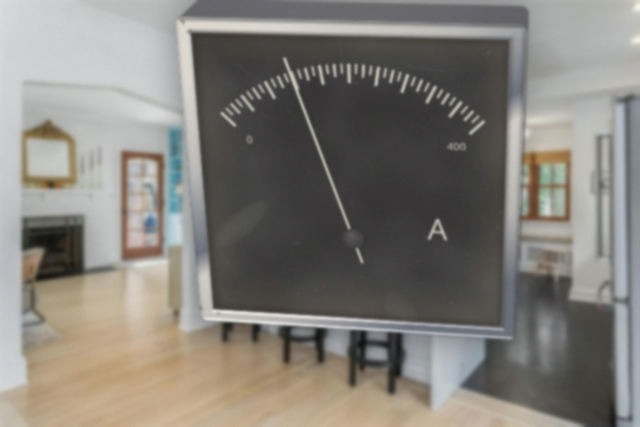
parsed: 120 A
